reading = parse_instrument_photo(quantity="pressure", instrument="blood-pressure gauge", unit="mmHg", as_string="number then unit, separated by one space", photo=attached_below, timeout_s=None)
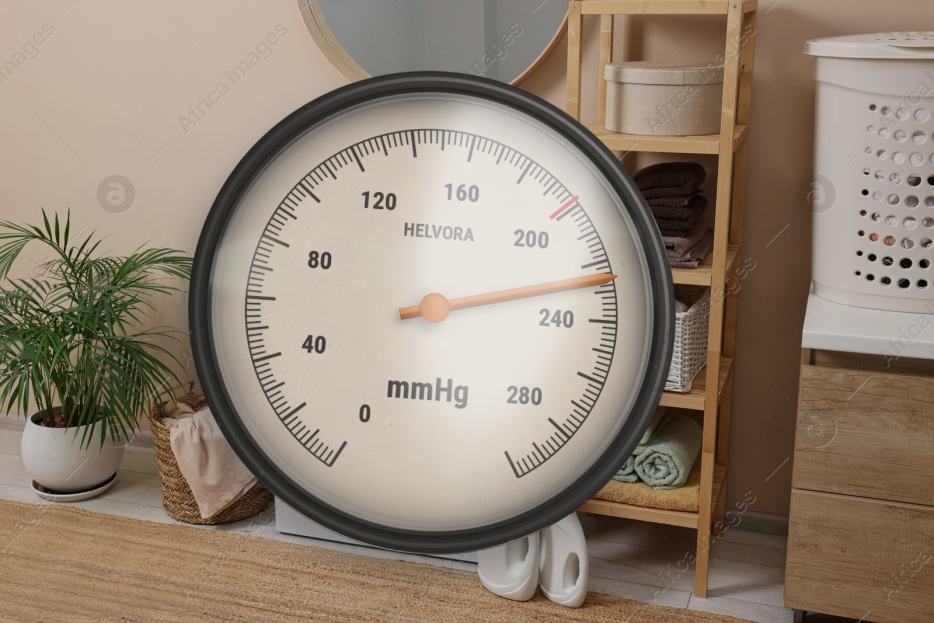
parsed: 226 mmHg
